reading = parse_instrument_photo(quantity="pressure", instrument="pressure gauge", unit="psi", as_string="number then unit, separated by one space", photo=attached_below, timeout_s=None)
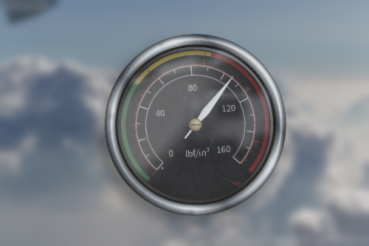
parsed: 105 psi
